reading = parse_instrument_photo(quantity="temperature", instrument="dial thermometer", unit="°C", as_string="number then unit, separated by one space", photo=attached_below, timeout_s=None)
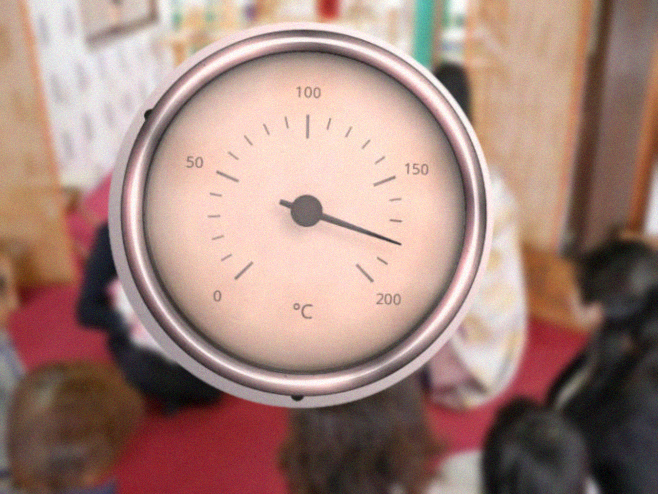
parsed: 180 °C
